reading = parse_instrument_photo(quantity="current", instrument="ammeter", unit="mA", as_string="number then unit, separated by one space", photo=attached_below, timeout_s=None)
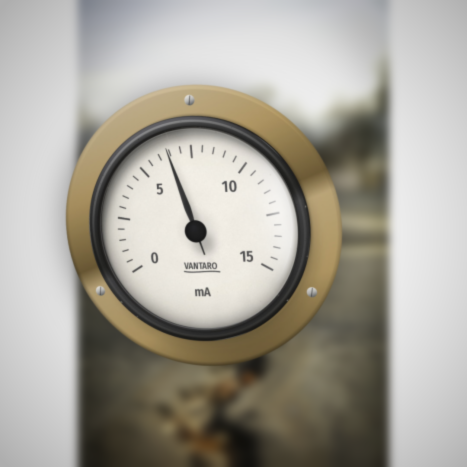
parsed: 6.5 mA
